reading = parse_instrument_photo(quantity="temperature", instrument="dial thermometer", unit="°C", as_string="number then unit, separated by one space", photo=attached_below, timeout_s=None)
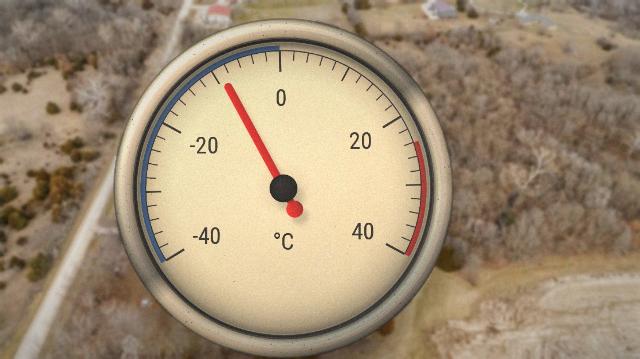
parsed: -9 °C
